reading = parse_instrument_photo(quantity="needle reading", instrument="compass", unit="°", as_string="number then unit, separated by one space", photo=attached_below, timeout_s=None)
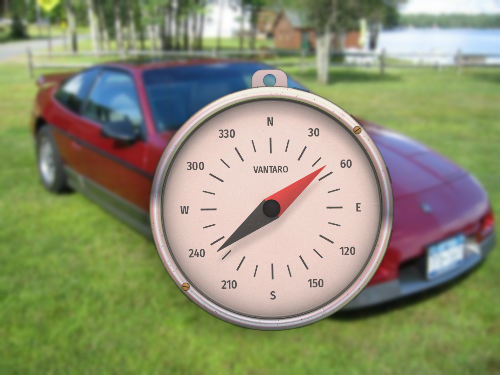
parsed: 52.5 °
